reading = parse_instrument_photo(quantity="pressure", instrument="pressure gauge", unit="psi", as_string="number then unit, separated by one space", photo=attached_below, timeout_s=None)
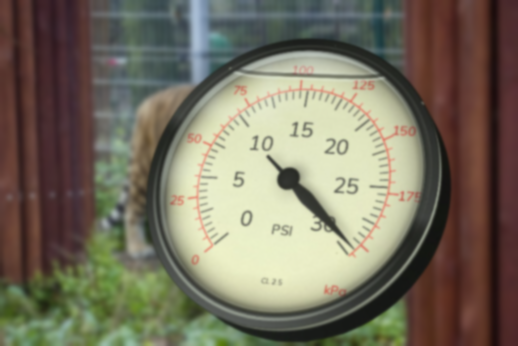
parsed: 29.5 psi
